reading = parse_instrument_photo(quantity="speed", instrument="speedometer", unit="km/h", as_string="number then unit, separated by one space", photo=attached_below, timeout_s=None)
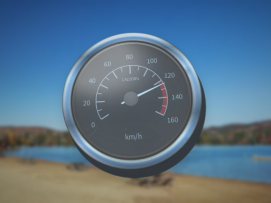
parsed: 125 km/h
